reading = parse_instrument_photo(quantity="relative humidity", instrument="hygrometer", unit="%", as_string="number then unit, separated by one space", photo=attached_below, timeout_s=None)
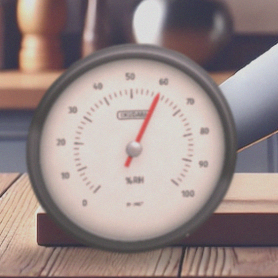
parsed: 60 %
